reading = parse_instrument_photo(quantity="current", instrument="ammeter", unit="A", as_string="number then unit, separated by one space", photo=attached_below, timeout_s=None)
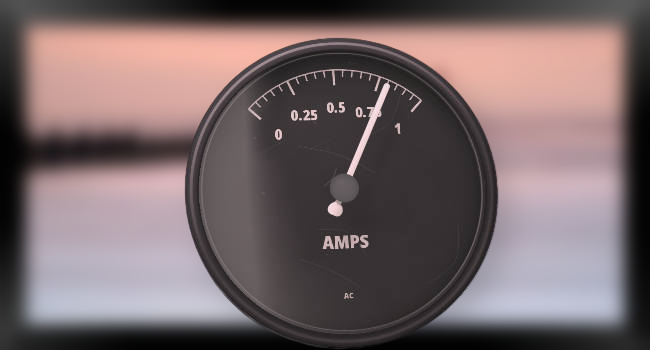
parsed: 0.8 A
